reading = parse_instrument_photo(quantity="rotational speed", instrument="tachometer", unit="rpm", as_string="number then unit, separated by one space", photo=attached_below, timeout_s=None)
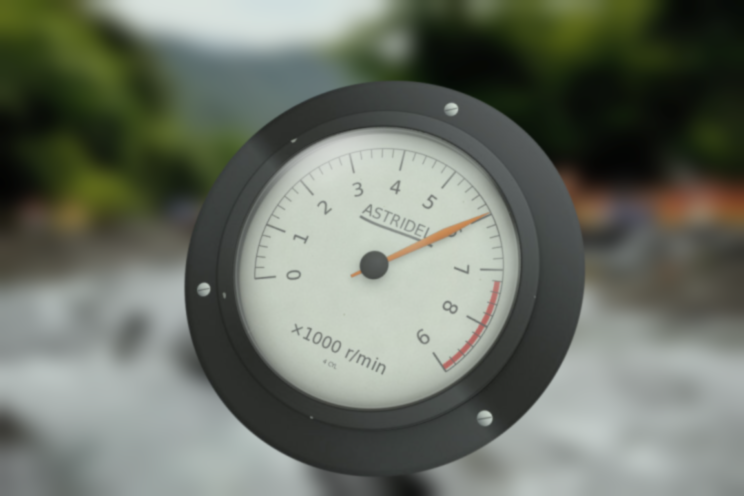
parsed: 6000 rpm
